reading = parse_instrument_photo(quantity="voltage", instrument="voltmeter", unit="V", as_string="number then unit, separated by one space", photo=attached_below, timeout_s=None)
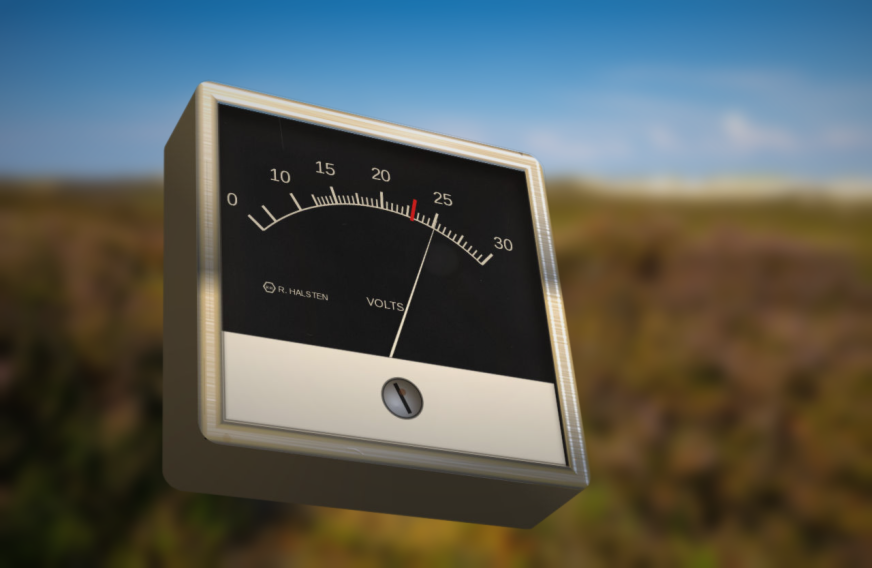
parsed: 25 V
